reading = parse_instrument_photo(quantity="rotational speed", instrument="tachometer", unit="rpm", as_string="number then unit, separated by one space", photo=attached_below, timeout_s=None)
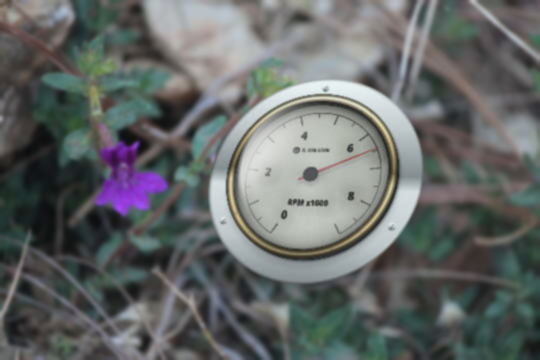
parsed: 6500 rpm
